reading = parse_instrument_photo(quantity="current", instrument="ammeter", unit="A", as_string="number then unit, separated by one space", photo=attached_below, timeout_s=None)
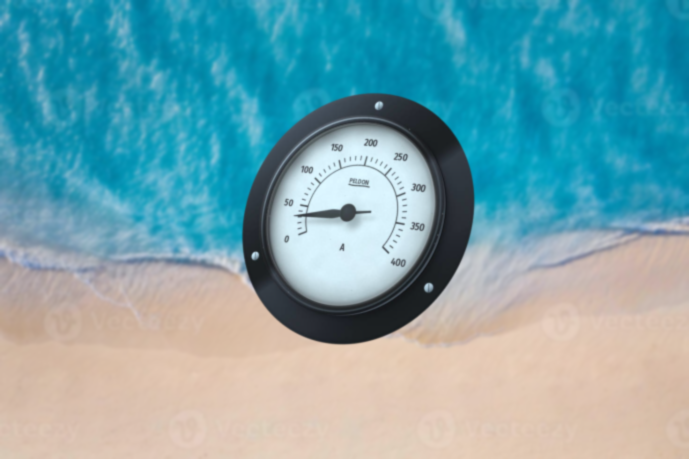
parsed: 30 A
